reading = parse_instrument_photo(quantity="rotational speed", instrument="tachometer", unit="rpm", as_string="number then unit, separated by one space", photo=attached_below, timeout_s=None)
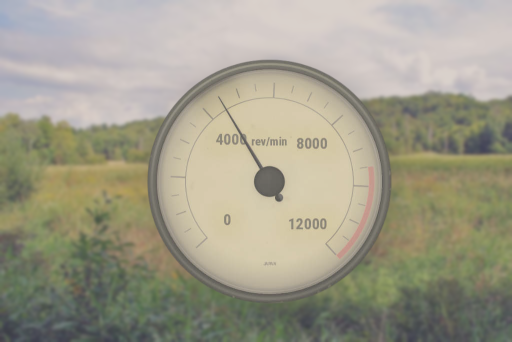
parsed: 4500 rpm
